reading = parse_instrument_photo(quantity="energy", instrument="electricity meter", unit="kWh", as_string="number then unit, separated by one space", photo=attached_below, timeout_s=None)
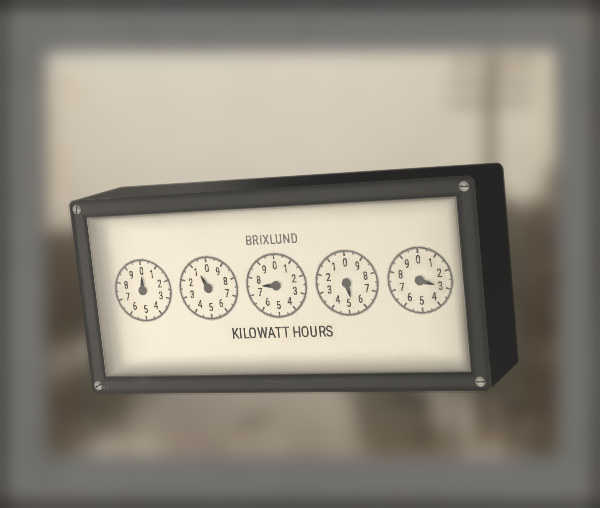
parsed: 753 kWh
